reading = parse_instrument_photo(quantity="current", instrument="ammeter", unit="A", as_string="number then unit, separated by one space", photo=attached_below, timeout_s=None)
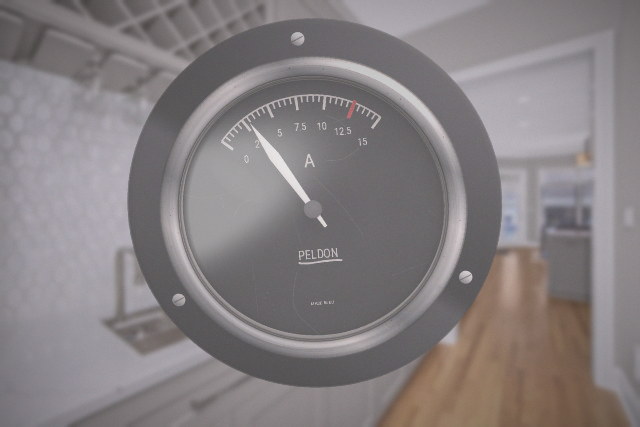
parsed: 3 A
